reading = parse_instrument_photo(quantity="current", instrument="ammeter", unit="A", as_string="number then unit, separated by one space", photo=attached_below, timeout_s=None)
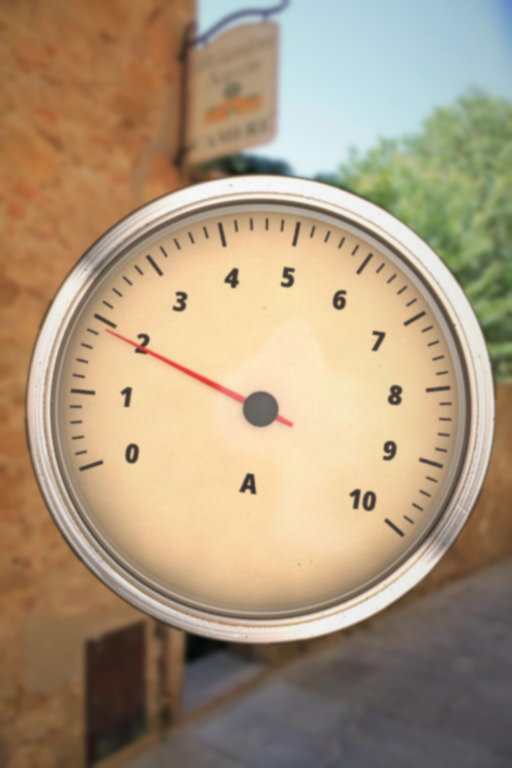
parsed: 1.9 A
